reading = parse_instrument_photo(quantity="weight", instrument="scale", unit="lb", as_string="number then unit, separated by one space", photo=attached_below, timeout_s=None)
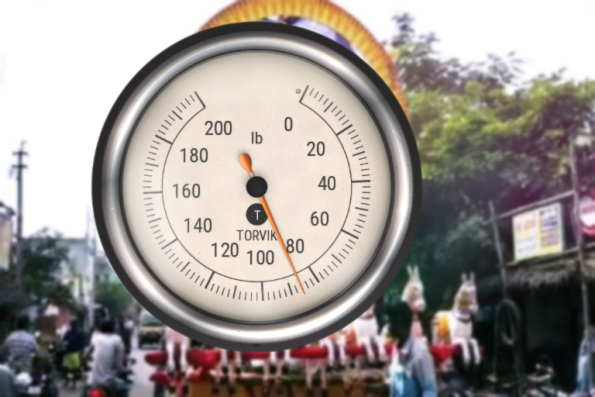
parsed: 86 lb
